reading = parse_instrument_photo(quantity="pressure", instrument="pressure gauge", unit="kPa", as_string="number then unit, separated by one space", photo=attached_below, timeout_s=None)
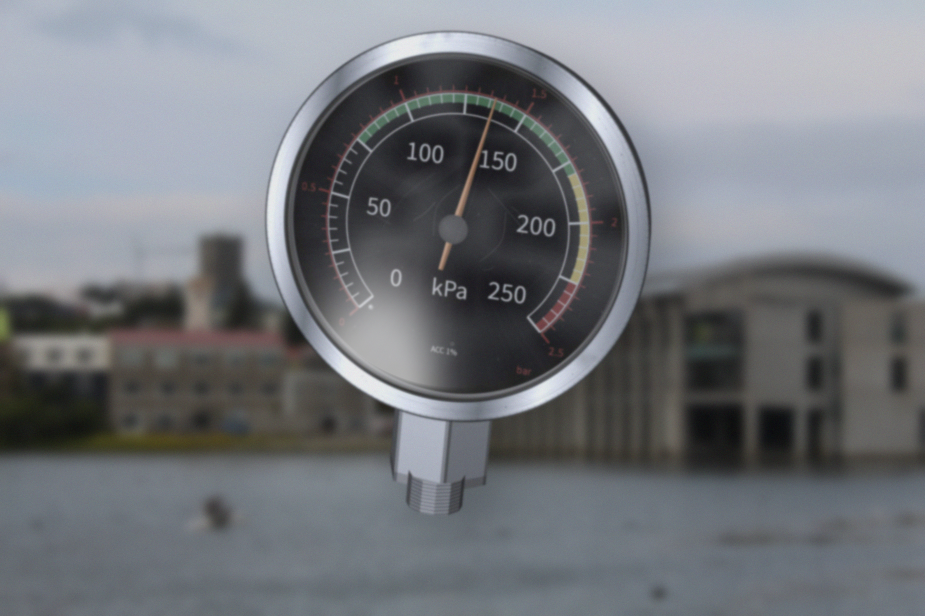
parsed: 137.5 kPa
